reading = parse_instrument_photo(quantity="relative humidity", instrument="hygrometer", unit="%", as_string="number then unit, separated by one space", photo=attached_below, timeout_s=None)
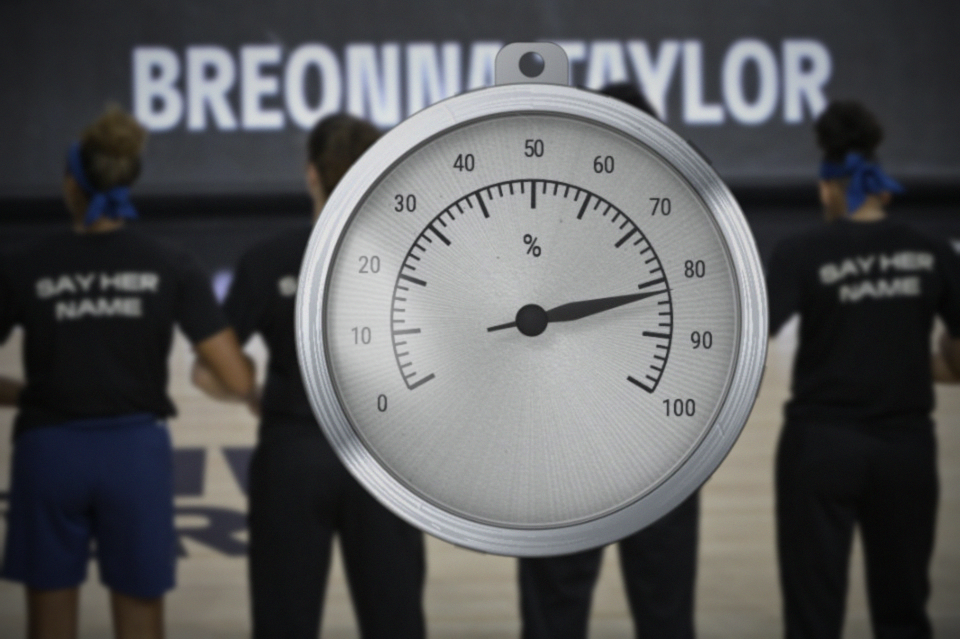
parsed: 82 %
